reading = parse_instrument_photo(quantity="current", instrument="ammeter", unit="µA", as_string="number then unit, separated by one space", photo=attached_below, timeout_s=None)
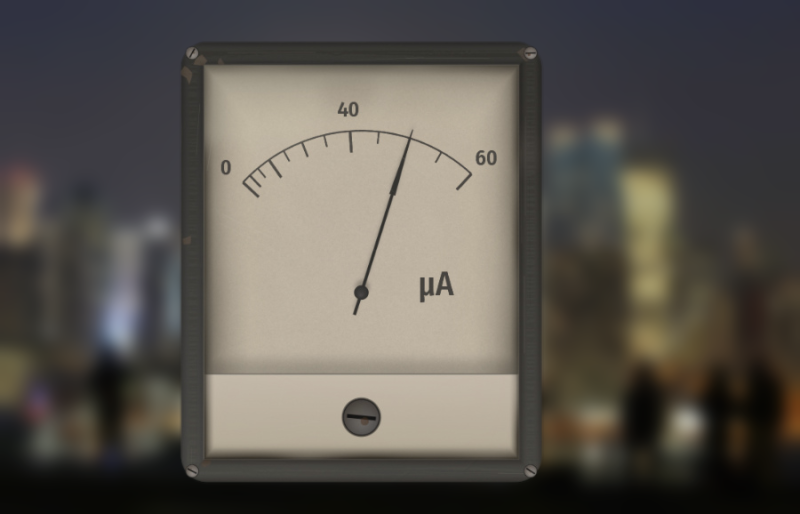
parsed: 50 µA
